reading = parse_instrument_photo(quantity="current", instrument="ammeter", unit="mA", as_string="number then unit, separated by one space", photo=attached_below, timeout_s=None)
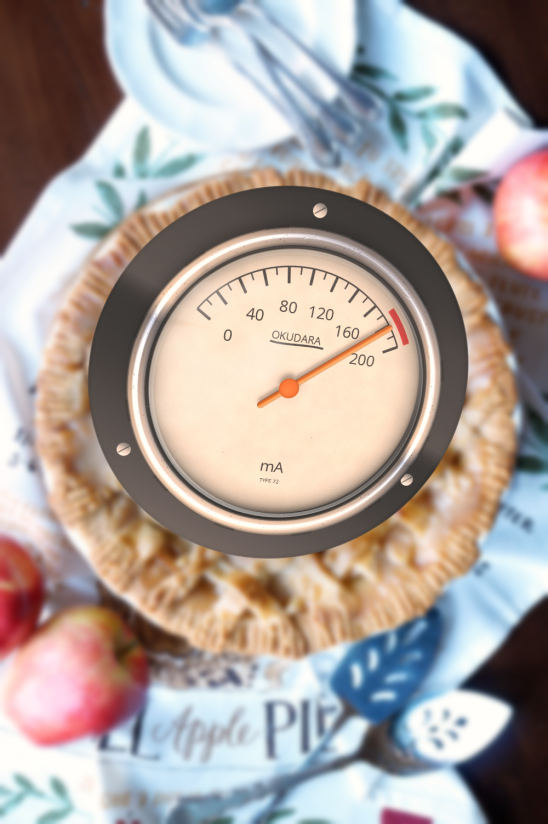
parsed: 180 mA
